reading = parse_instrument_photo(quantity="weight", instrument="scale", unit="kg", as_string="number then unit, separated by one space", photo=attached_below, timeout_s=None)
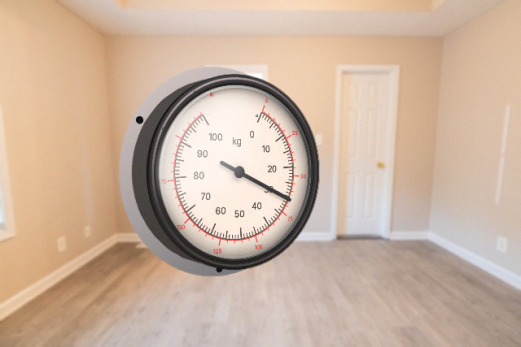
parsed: 30 kg
